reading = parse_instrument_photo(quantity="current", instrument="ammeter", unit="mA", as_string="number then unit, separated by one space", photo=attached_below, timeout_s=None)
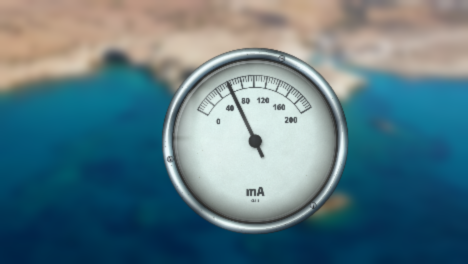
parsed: 60 mA
